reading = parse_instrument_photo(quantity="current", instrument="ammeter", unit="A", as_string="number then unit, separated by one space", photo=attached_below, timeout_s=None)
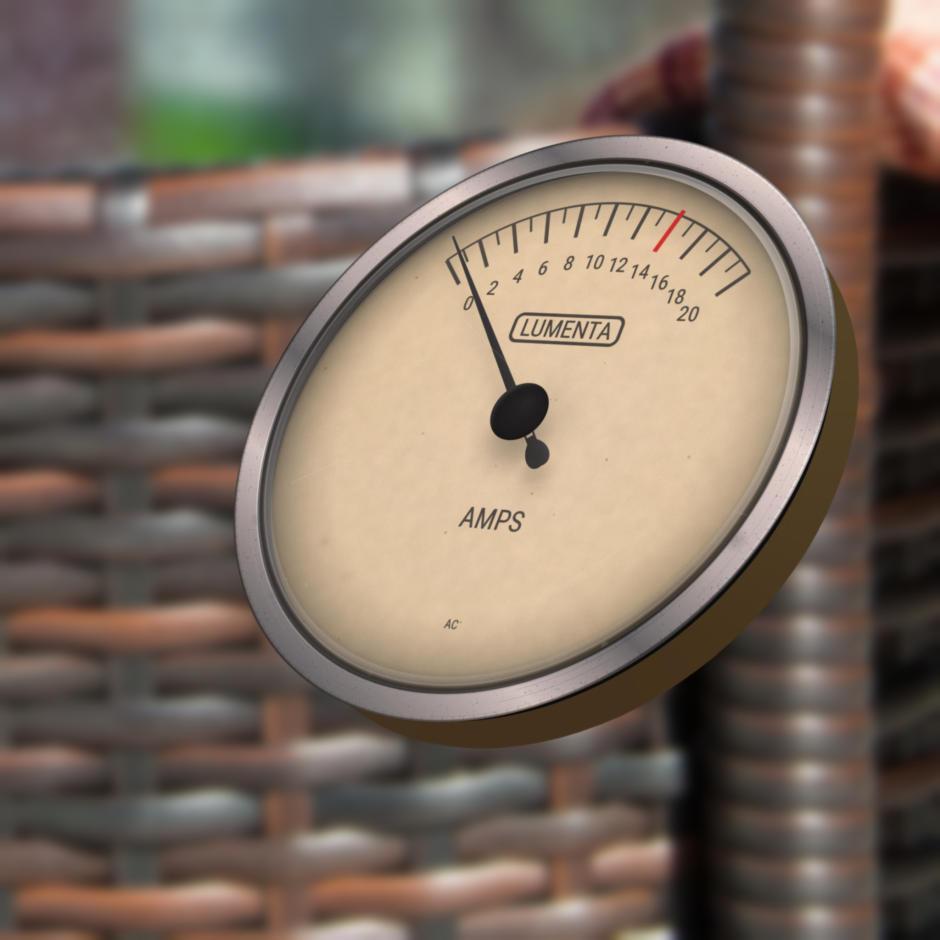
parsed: 1 A
